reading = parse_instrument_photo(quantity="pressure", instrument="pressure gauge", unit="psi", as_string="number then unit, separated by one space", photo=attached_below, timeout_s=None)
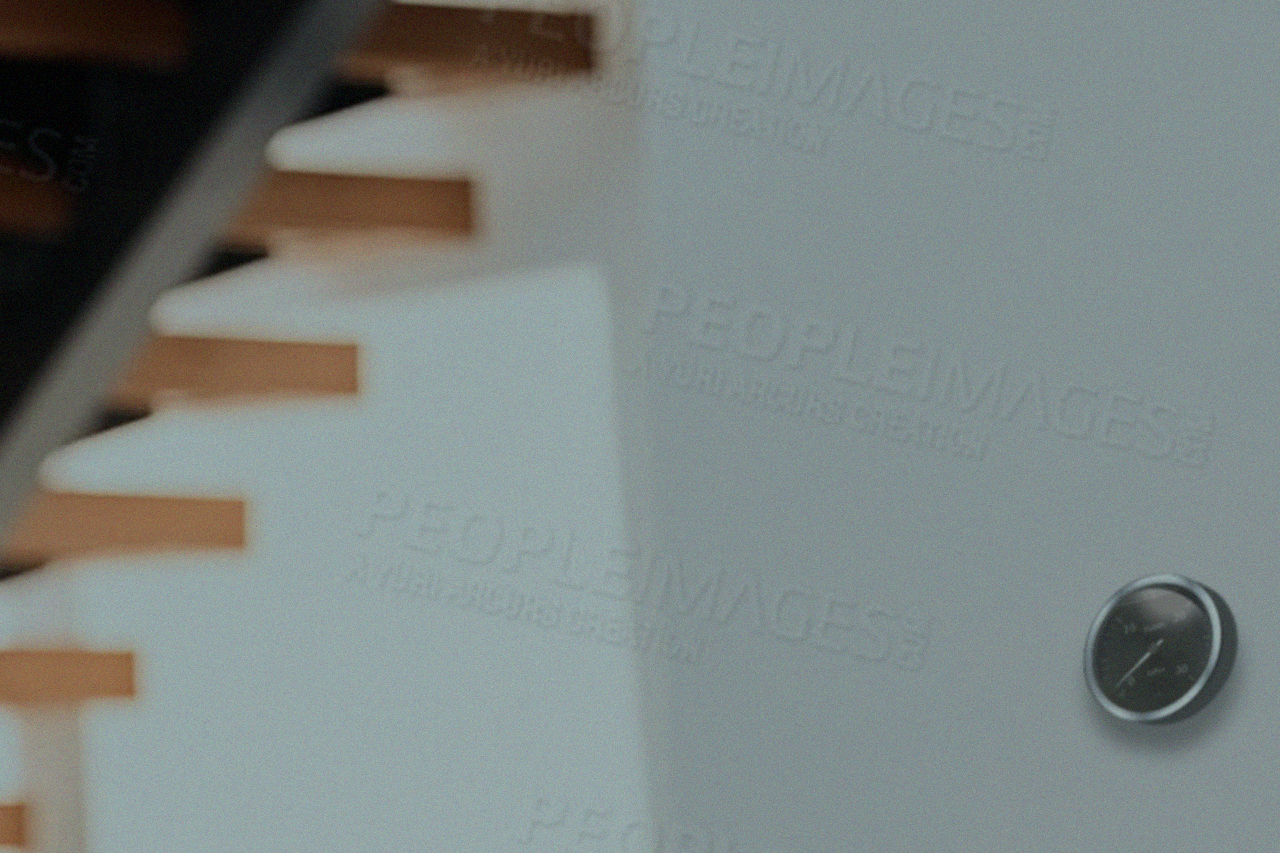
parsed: 1 psi
